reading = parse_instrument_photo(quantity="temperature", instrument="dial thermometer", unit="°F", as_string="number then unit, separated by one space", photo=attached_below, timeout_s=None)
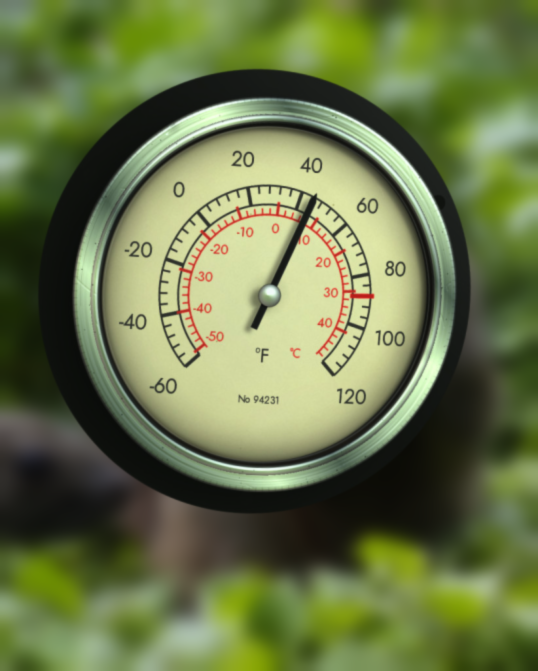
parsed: 44 °F
